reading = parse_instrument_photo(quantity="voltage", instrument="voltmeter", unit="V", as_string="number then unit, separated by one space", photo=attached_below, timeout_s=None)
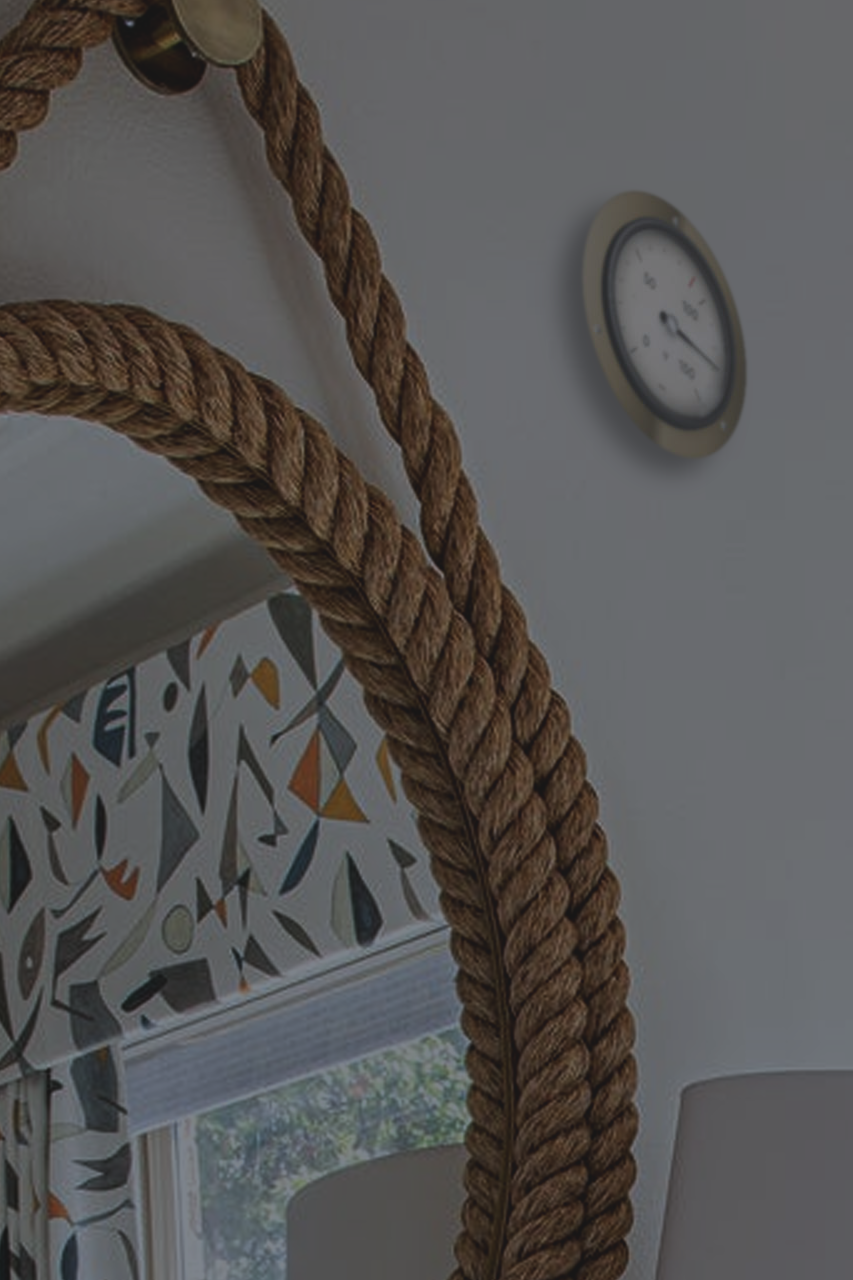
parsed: 130 V
